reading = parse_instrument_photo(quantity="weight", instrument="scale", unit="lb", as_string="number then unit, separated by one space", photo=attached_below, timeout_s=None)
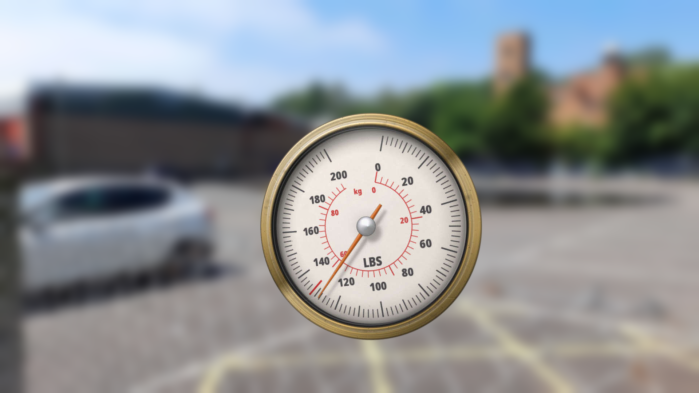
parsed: 128 lb
